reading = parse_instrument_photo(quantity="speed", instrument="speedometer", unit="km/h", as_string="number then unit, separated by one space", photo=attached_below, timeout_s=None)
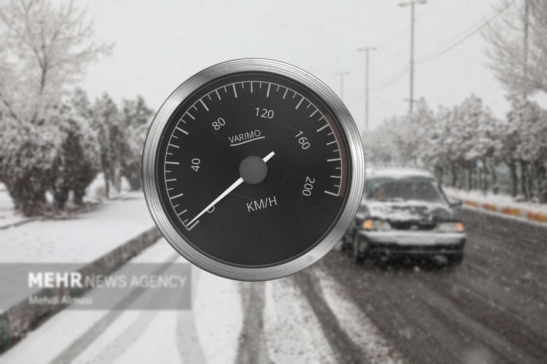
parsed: 2.5 km/h
